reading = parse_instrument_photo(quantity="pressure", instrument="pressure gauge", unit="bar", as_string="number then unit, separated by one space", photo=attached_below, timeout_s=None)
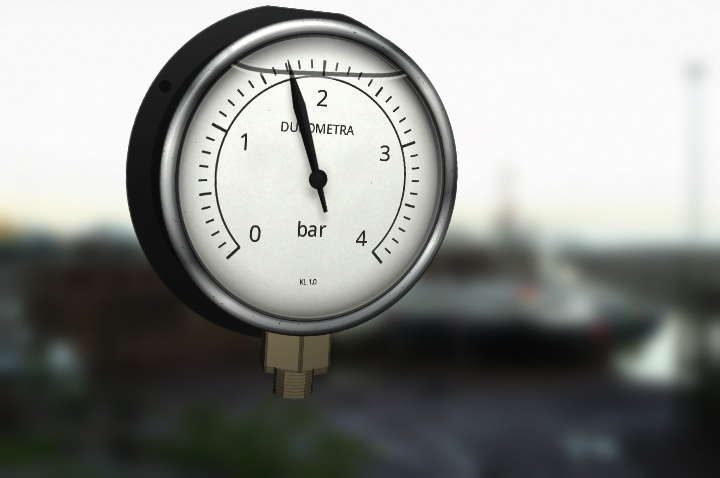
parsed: 1.7 bar
